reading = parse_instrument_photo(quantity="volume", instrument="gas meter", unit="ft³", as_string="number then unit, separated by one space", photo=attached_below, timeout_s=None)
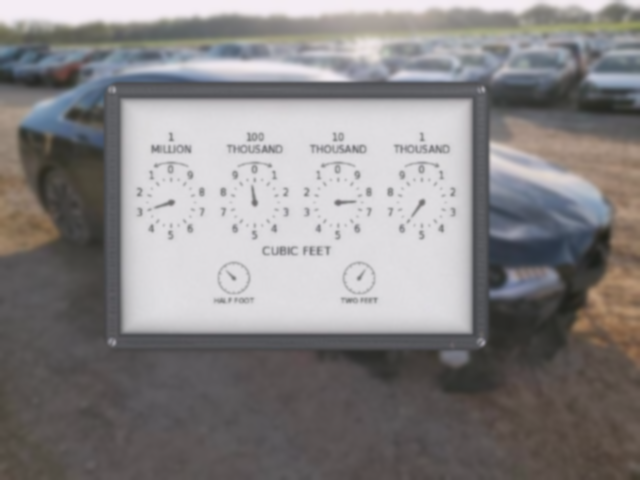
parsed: 297600 ft³
